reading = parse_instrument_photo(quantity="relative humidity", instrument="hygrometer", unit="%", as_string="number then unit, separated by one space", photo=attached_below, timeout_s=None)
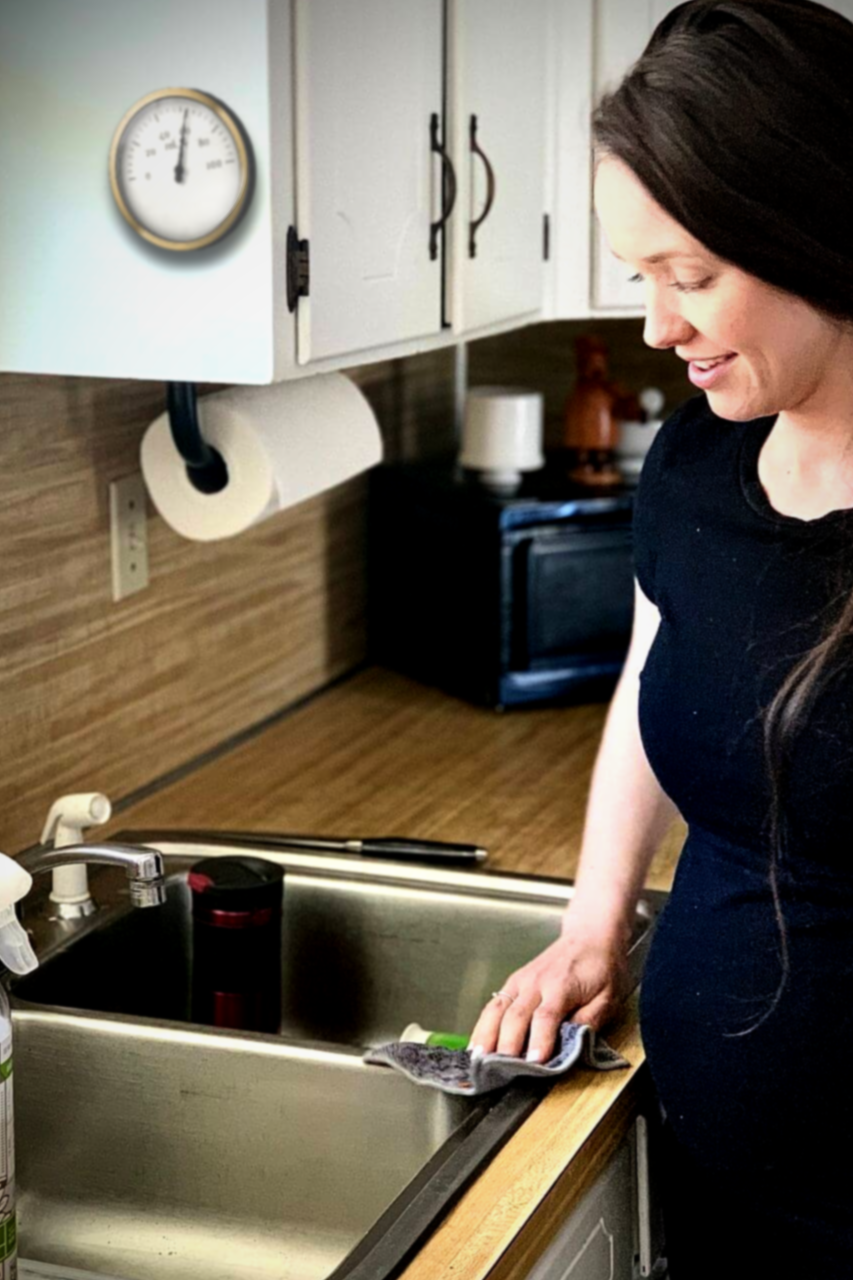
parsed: 60 %
